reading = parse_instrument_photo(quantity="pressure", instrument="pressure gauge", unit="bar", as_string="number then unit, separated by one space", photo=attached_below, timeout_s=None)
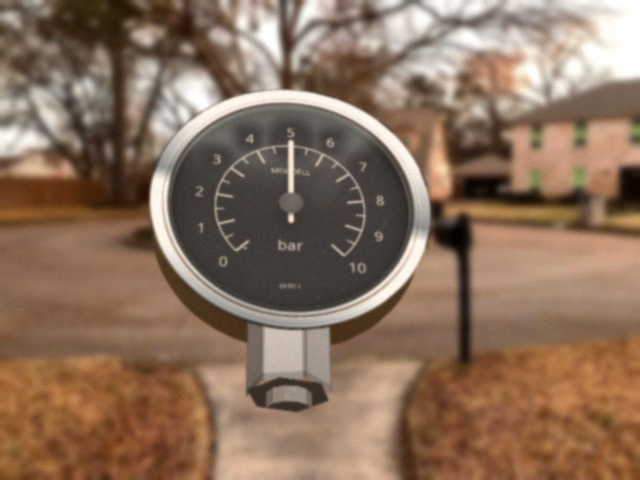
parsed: 5 bar
